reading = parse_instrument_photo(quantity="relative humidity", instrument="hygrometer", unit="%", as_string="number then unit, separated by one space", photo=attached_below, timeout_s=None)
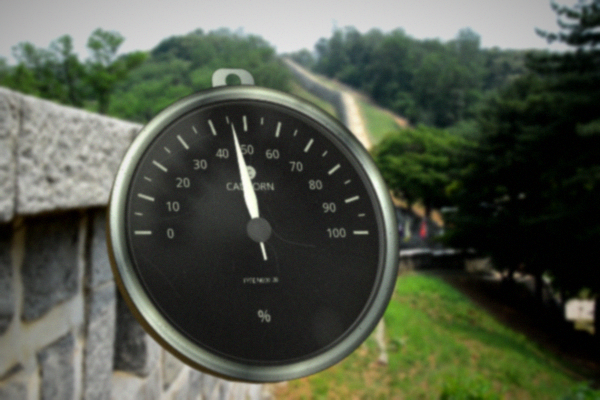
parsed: 45 %
